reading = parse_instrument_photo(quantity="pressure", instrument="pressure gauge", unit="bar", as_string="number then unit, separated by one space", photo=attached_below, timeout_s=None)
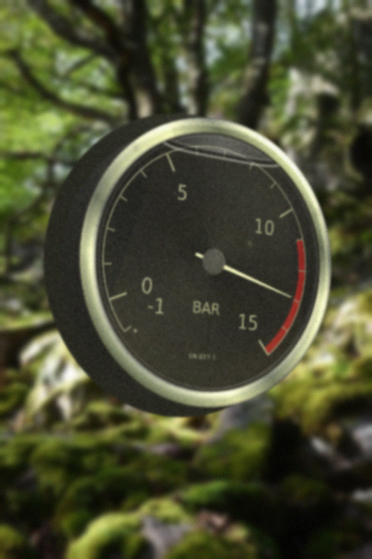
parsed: 13 bar
